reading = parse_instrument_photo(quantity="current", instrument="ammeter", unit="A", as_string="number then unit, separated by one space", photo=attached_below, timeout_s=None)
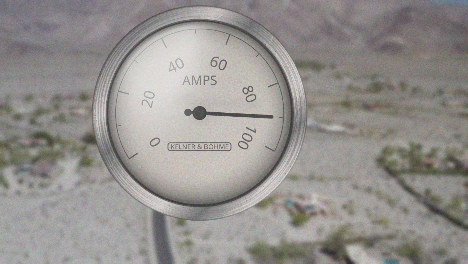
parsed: 90 A
